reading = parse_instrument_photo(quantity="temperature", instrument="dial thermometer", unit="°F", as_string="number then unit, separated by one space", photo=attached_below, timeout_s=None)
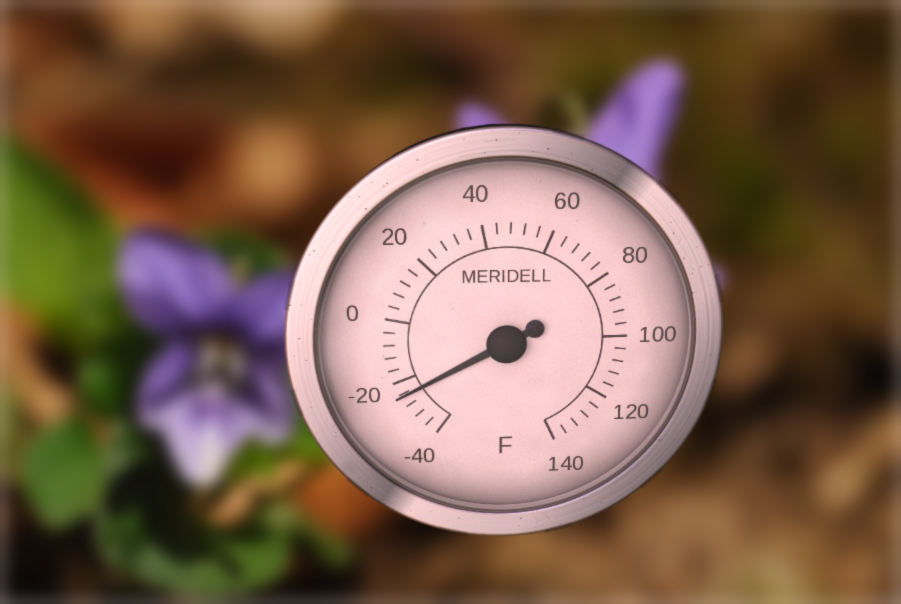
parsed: -24 °F
